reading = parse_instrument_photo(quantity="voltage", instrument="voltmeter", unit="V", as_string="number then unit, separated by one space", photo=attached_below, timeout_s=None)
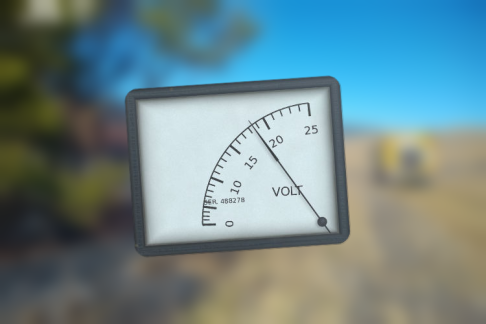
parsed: 18.5 V
